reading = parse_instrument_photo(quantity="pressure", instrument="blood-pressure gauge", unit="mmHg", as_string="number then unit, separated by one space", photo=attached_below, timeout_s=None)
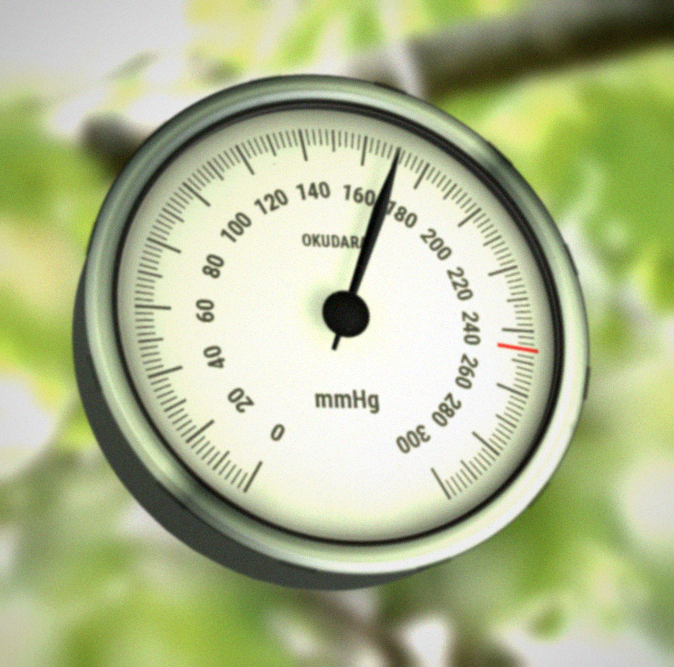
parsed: 170 mmHg
